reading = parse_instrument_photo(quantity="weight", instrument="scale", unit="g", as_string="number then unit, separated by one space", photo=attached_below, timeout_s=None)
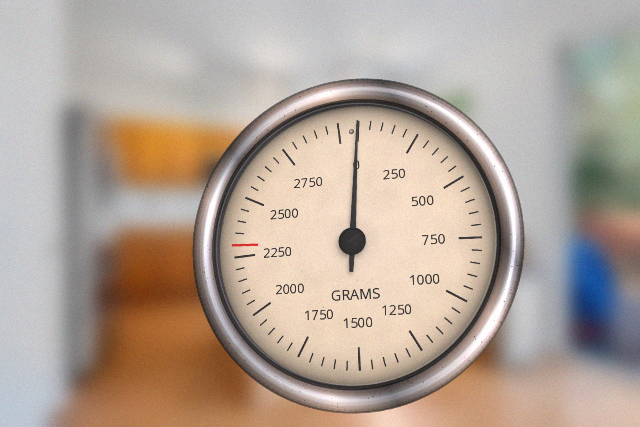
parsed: 0 g
